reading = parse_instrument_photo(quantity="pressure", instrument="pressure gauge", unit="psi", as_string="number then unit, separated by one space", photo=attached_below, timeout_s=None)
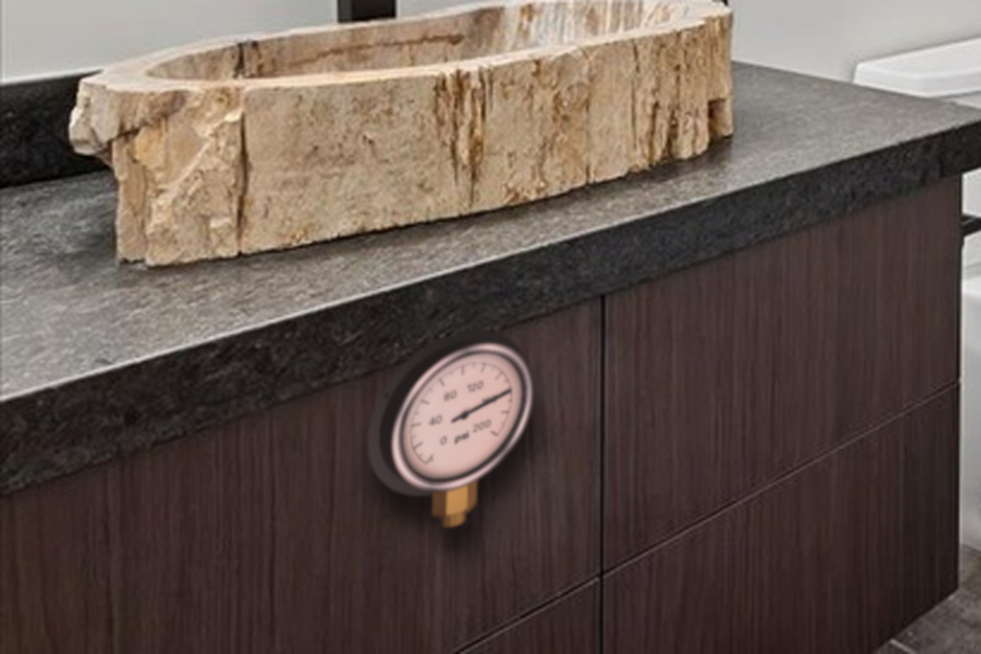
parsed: 160 psi
